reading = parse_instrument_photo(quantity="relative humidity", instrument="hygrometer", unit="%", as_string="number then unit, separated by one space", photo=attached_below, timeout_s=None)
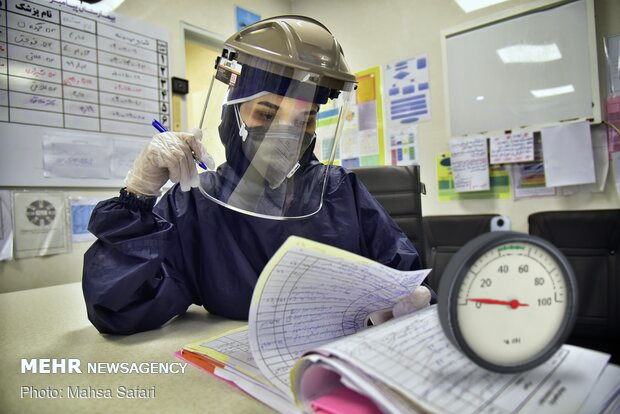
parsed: 4 %
